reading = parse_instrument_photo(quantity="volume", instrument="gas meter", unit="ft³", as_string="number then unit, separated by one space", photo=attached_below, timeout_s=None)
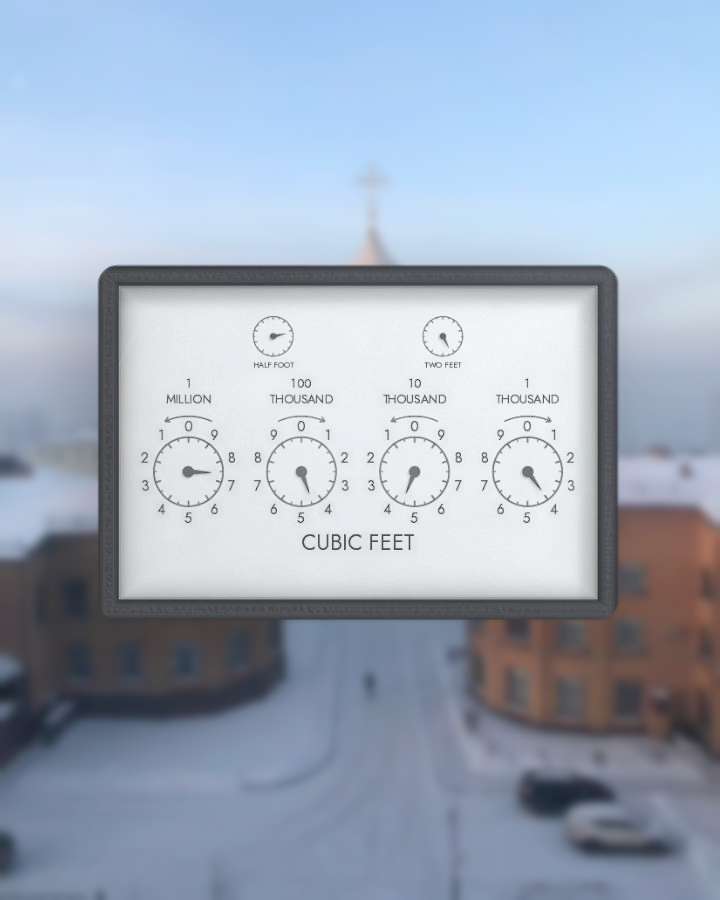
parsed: 744400 ft³
